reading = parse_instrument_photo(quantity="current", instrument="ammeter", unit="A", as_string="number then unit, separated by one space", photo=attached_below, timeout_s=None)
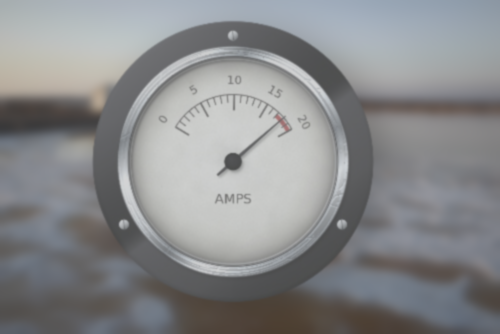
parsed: 18 A
